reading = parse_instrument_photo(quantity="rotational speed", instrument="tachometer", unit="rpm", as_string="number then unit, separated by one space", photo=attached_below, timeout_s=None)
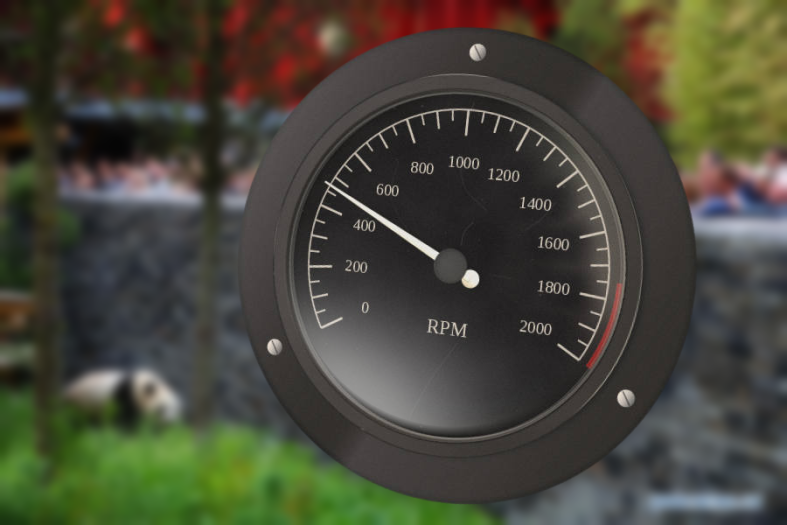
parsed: 475 rpm
